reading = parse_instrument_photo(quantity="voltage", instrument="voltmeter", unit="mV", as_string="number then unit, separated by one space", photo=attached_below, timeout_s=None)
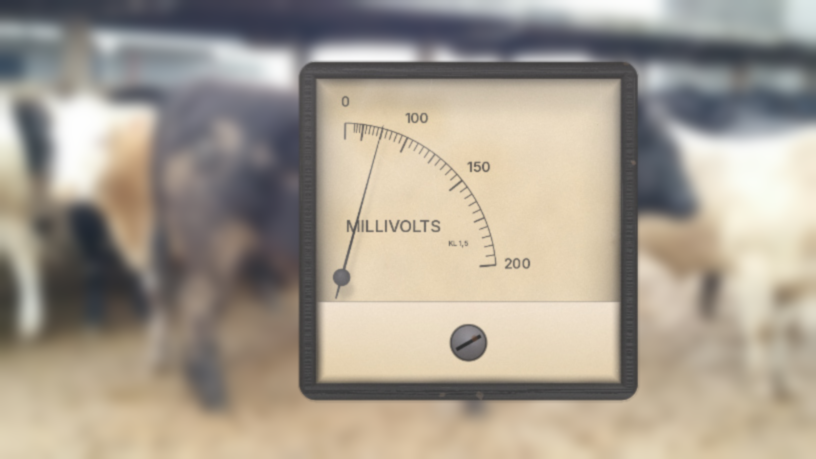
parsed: 75 mV
